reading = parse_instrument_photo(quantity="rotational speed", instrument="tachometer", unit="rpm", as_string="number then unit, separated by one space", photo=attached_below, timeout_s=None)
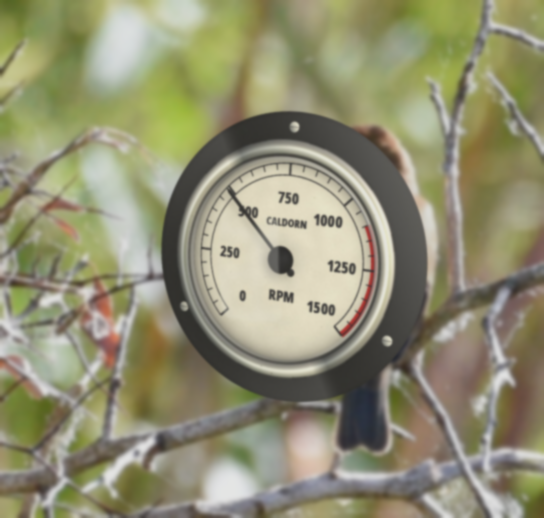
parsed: 500 rpm
